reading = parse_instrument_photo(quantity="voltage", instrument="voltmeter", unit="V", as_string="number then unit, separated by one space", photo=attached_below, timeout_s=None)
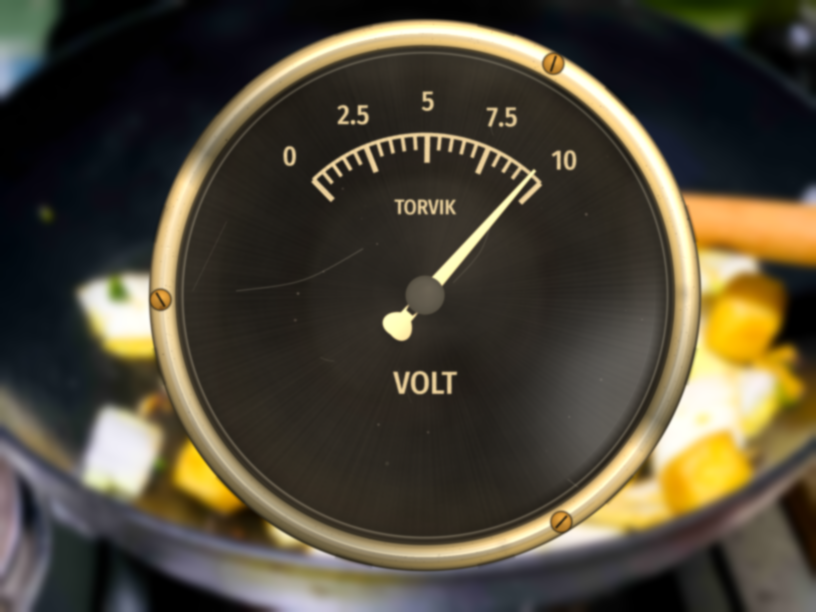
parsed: 9.5 V
